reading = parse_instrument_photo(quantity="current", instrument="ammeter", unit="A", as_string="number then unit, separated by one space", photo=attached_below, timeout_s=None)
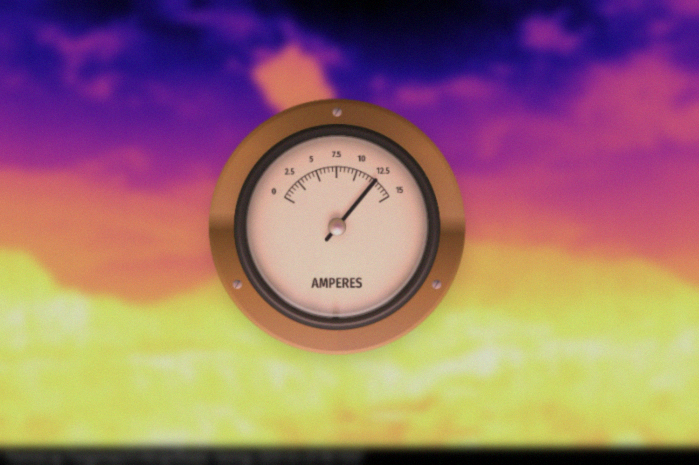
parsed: 12.5 A
